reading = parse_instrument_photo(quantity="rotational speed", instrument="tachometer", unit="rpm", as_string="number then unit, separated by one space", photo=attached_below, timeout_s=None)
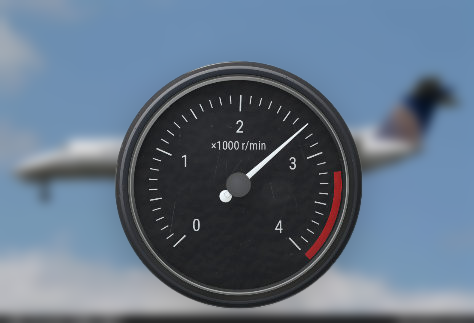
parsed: 2700 rpm
